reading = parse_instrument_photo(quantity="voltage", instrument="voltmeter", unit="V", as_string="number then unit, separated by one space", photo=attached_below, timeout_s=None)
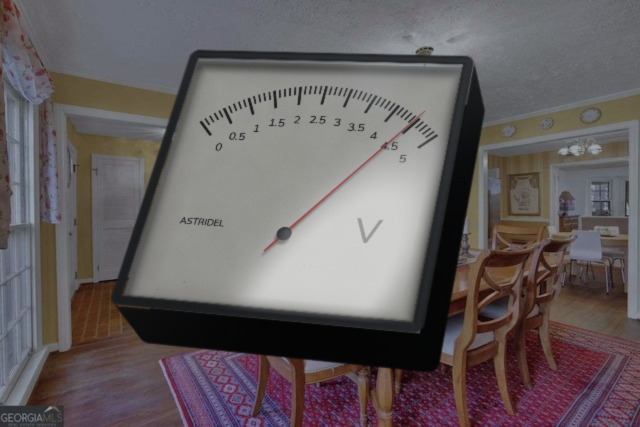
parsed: 4.5 V
